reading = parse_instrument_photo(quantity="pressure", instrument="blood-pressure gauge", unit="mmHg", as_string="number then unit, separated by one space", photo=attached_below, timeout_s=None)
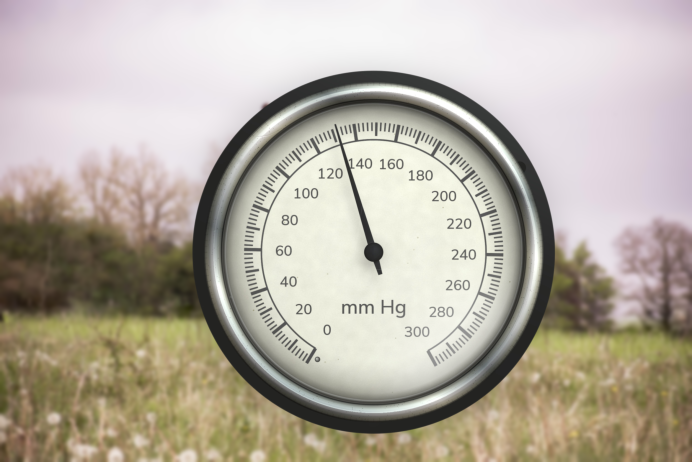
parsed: 132 mmHg
